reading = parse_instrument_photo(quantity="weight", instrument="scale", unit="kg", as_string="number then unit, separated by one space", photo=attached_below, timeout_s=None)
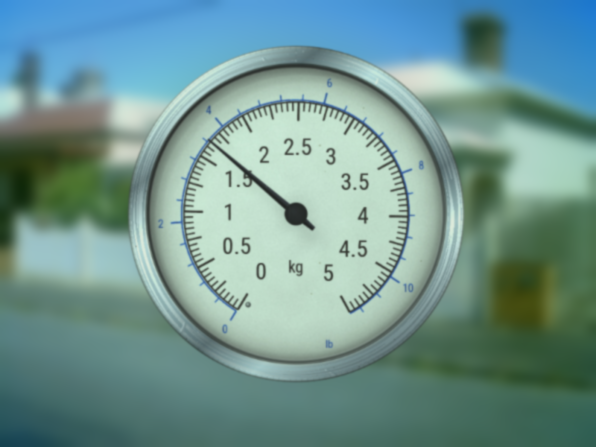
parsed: 1.65 kg
